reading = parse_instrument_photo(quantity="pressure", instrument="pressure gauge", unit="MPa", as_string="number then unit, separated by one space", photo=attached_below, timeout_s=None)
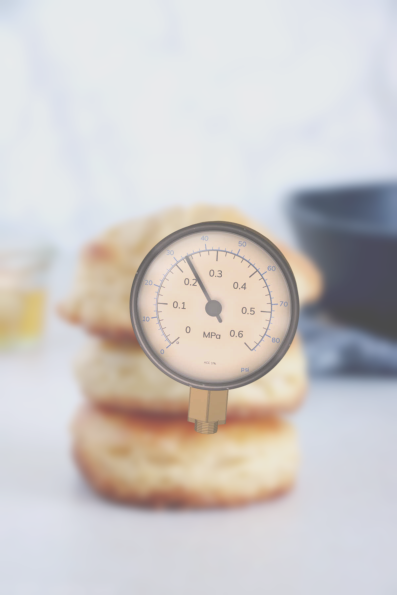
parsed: 0.23 MPa
